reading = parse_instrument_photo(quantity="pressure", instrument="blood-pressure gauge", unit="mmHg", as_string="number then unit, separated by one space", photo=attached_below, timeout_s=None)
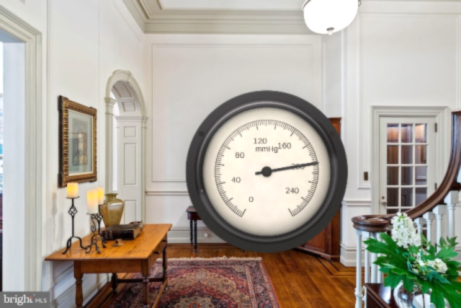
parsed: 200 mmHg
